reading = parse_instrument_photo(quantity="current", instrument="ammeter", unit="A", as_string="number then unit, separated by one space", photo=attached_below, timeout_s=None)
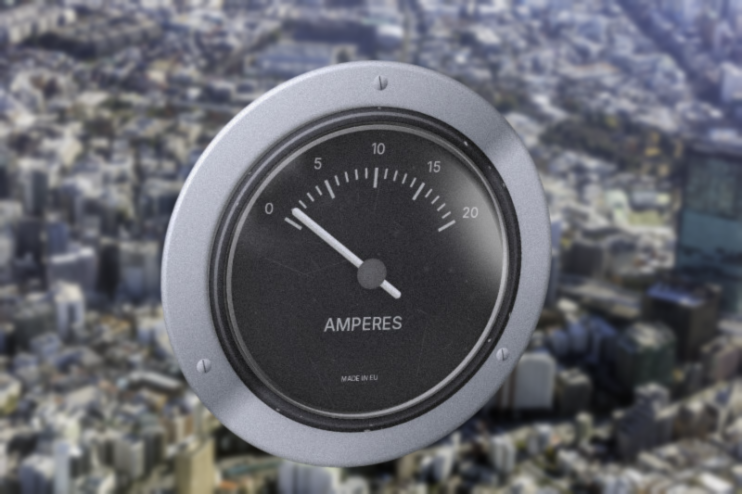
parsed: 1 A
